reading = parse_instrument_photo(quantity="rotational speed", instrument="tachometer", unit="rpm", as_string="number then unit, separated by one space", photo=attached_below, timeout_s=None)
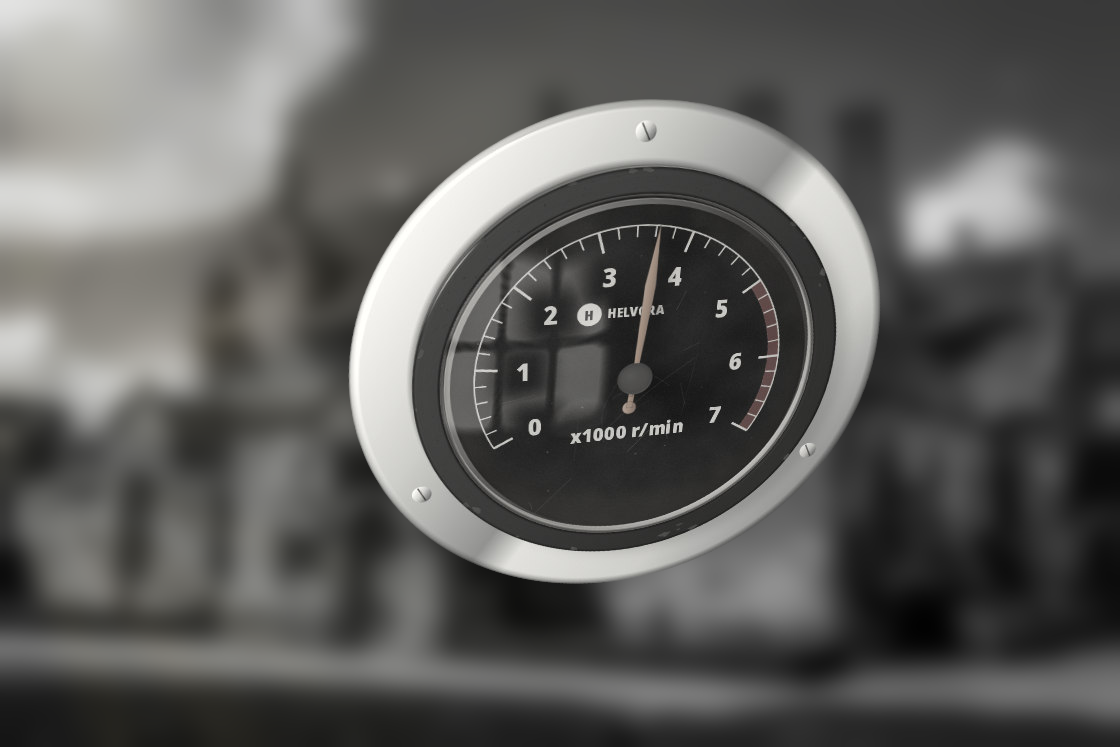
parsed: 3600 rpm
